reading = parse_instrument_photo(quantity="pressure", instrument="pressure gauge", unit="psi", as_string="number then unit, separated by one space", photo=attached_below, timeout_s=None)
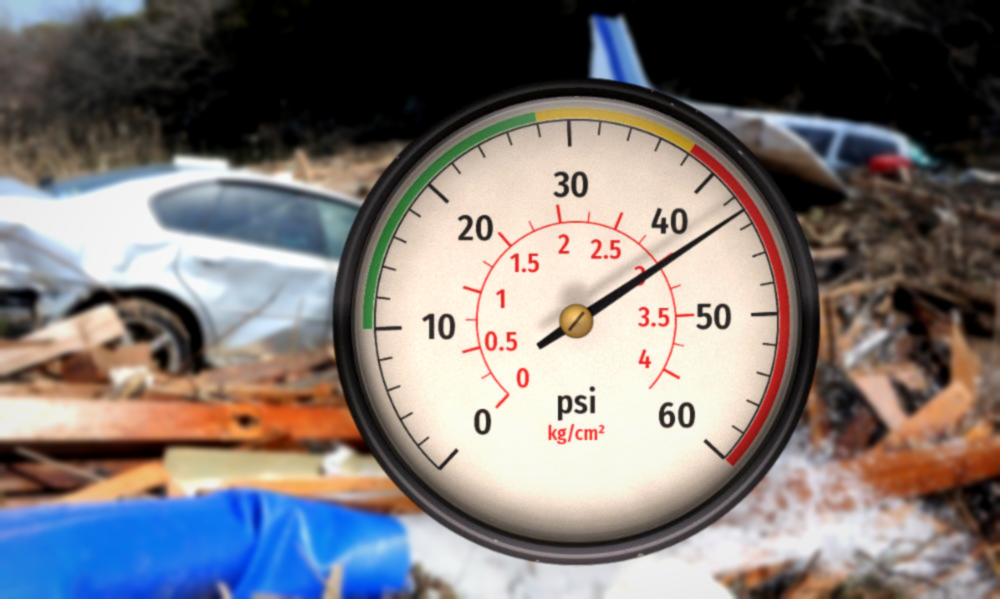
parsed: 43 psi
